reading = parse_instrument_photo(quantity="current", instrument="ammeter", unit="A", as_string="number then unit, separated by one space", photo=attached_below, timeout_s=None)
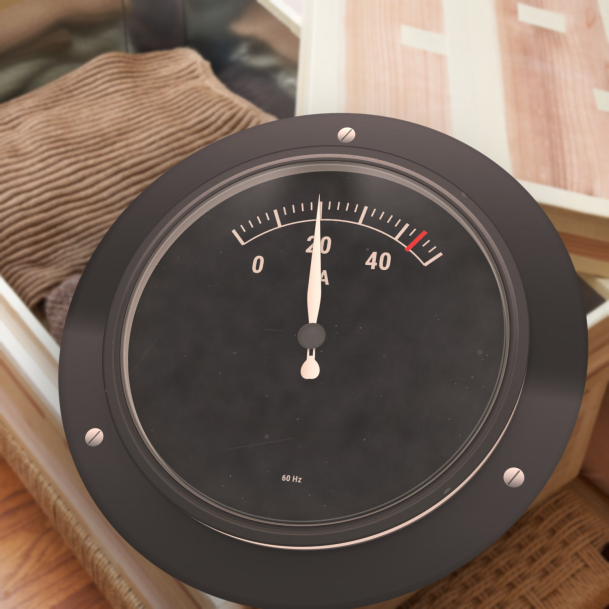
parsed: 20 A
